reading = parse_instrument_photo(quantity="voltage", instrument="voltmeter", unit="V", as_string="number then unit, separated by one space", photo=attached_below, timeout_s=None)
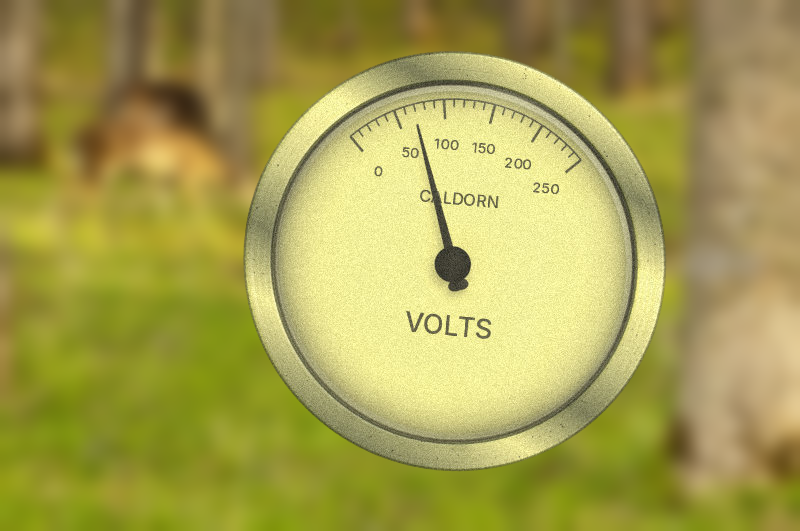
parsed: 70 V
